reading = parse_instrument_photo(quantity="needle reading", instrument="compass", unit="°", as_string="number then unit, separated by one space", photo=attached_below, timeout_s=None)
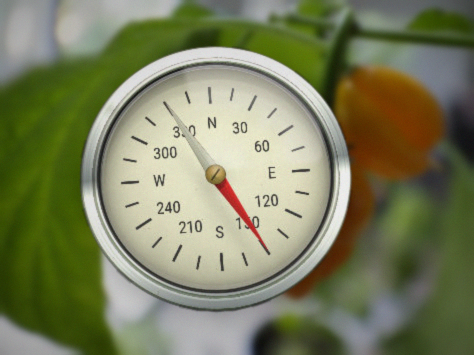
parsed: 150 °
